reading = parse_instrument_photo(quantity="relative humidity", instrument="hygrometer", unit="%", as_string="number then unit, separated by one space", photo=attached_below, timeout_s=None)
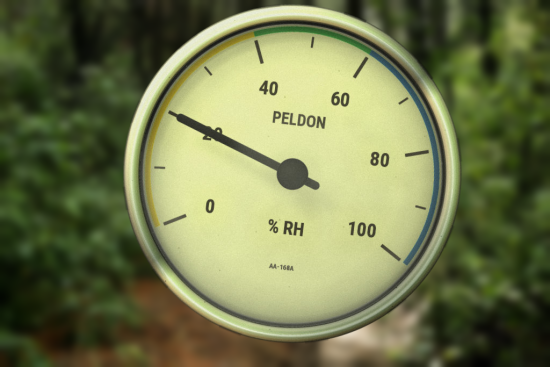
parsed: 20 %
